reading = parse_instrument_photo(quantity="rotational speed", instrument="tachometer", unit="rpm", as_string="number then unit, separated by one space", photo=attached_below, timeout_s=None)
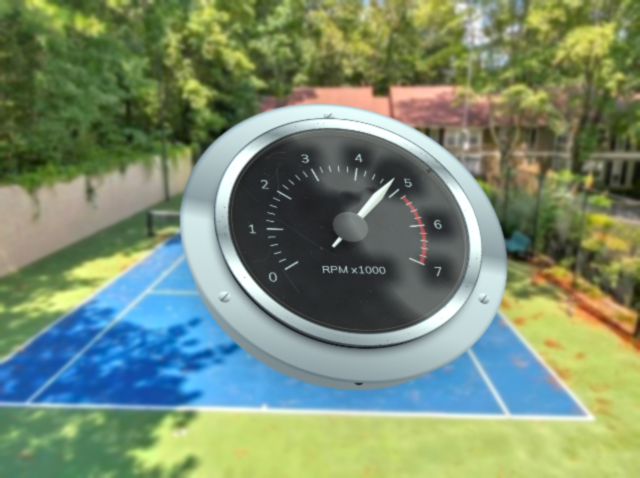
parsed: 4800 rpm
